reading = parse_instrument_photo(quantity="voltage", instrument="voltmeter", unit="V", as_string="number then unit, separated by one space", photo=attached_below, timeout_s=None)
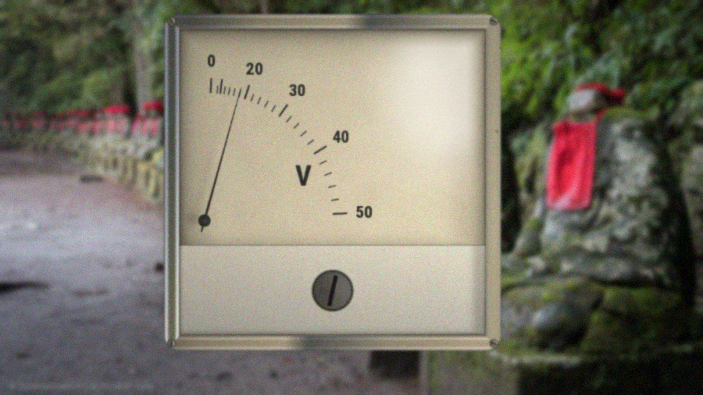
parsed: 18 V
